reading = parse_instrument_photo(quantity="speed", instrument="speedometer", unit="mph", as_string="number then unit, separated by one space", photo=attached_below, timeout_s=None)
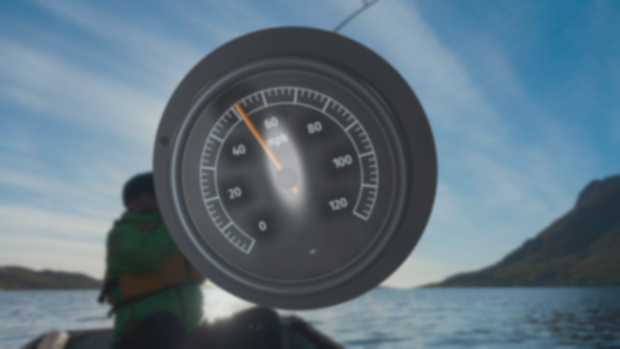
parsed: 52 mph
